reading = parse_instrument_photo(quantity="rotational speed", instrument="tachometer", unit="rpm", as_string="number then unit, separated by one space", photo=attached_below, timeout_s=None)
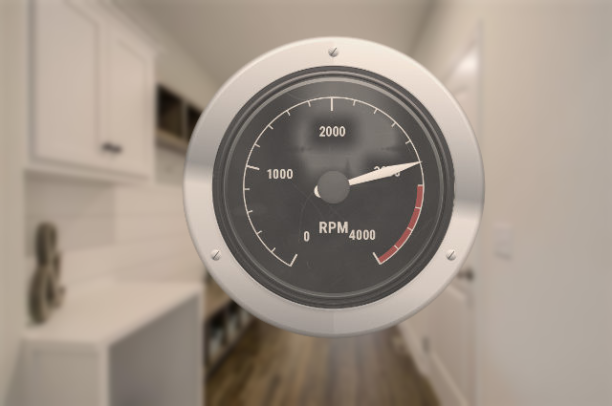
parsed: 3000 rpm
